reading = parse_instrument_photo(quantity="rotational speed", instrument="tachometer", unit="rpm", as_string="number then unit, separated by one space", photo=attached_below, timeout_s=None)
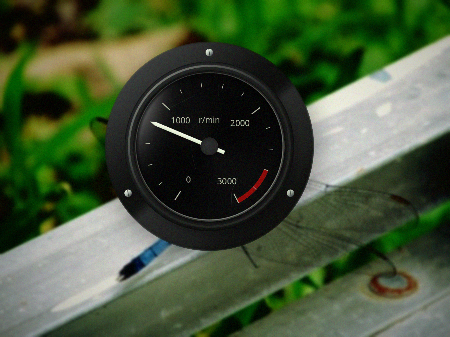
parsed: 800 rpm
